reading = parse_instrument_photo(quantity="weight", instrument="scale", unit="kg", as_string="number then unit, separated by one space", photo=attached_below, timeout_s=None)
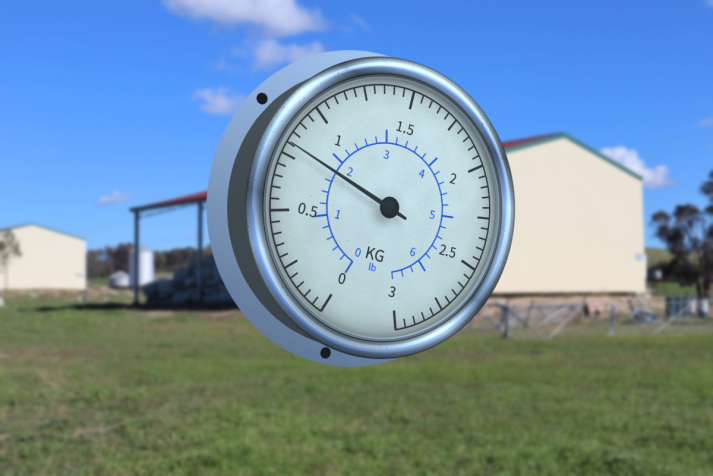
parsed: 0.8 kg
